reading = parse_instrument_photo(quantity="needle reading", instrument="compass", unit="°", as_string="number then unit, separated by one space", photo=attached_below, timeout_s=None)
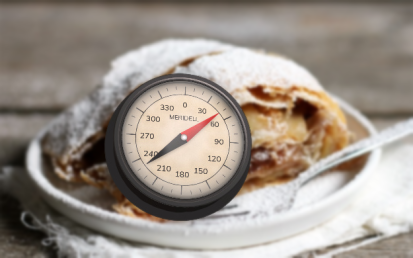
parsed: 50 °
